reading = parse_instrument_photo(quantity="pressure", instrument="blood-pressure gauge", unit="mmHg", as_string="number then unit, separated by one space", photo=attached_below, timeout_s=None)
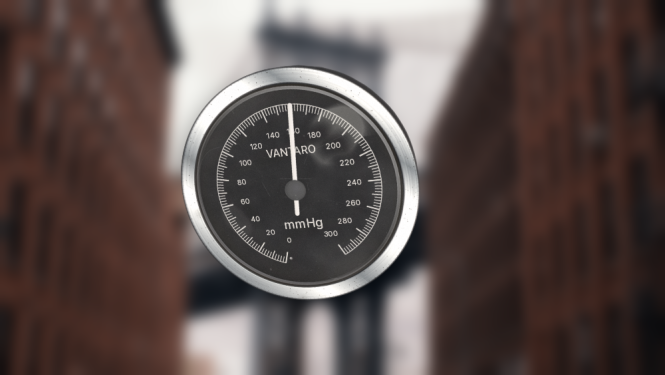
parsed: 160 mmHg
